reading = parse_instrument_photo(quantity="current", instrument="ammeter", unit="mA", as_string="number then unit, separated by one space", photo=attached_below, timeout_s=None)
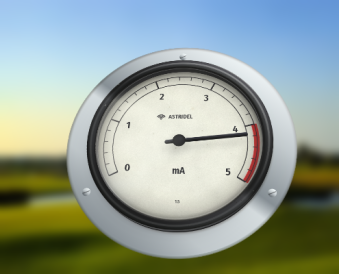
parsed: 4.2 mA
